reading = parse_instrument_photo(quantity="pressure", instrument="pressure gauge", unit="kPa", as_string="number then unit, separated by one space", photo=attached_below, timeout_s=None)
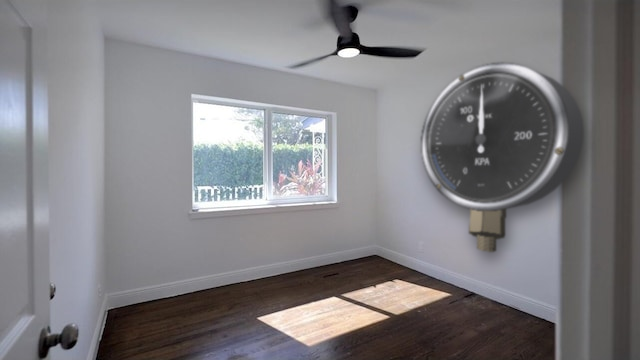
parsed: 125 kPa
